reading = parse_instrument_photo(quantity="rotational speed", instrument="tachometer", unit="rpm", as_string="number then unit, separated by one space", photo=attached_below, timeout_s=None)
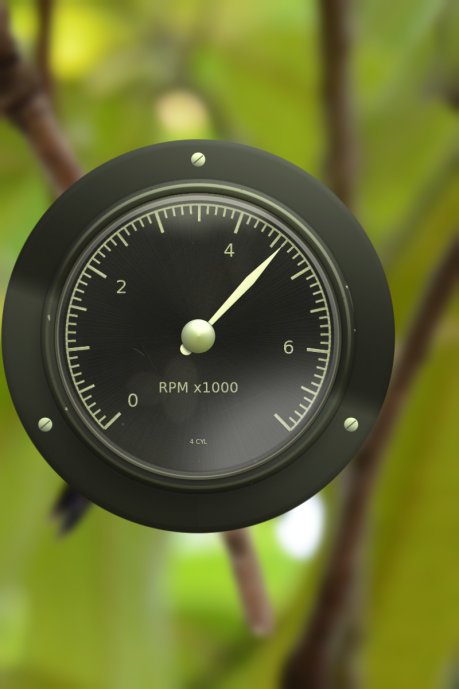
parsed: 4600 rpm
